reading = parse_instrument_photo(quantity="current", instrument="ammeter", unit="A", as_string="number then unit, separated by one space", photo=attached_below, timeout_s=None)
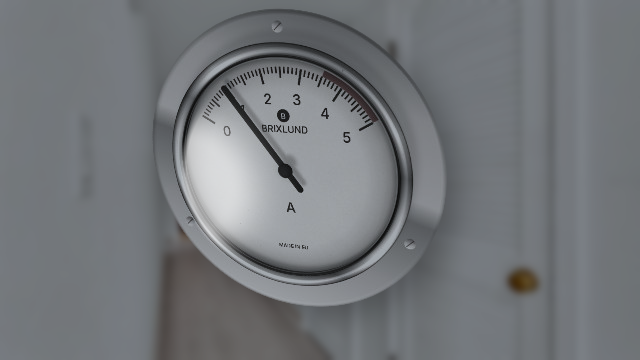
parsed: 1 A
